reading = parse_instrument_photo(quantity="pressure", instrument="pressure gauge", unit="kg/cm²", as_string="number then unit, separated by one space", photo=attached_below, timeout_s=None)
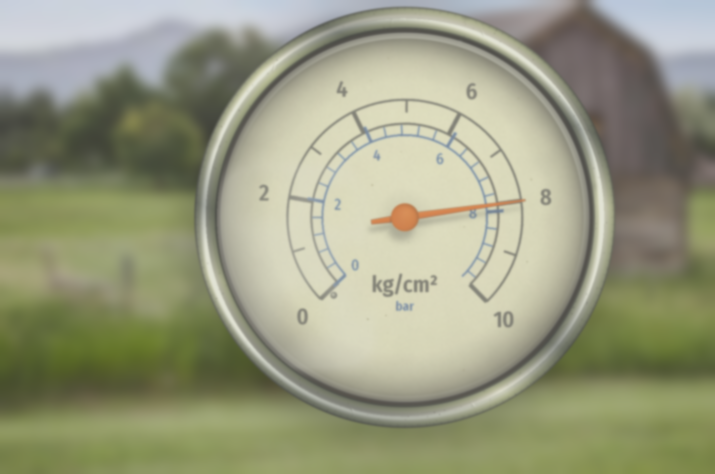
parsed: 8 kg/cm²
